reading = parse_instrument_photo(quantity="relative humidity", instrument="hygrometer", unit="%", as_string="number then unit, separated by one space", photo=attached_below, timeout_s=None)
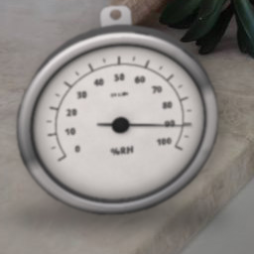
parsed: 90 %
